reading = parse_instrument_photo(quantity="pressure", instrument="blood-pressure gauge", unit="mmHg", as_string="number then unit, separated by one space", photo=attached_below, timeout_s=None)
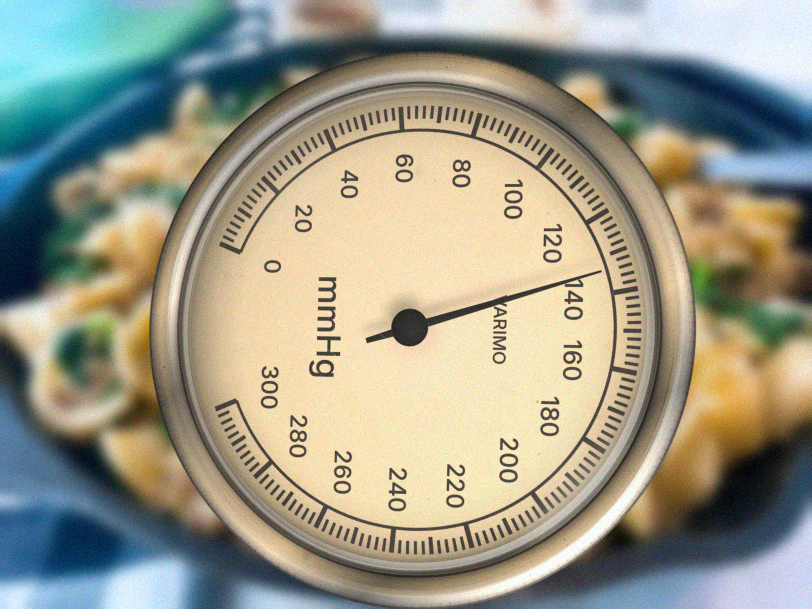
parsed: 134 mmHg
